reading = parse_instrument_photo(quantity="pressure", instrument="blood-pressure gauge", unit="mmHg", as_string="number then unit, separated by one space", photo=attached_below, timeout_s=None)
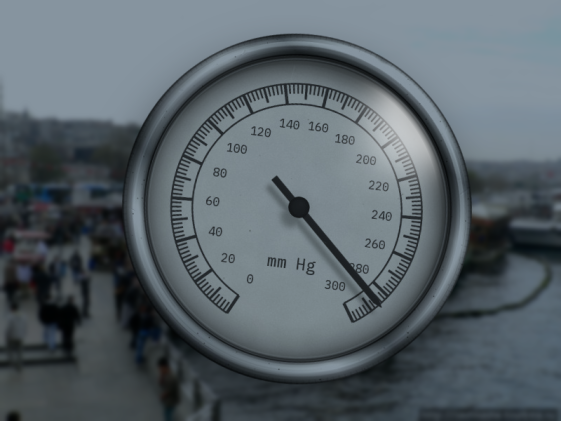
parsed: 286 mmHg
